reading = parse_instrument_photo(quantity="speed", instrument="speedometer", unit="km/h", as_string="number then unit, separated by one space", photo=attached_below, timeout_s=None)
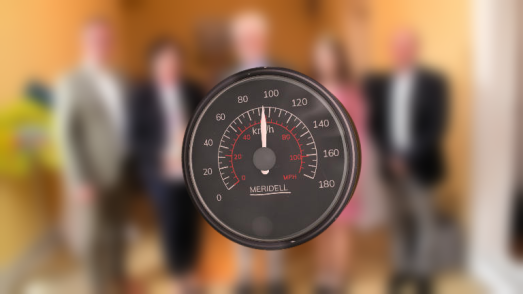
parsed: 95 km/h
